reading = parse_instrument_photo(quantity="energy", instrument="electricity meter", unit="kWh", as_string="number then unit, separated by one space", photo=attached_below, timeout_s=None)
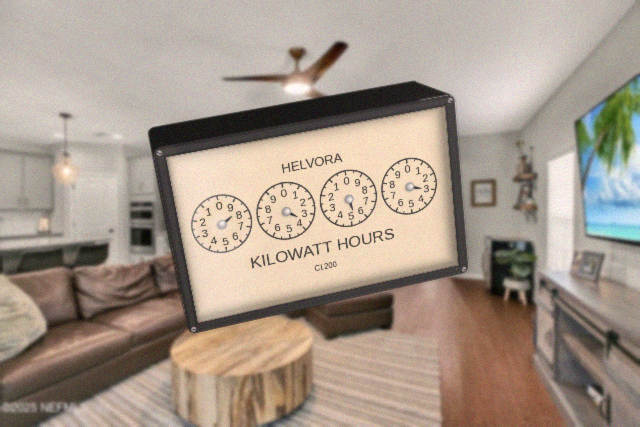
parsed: 8353 kWh
